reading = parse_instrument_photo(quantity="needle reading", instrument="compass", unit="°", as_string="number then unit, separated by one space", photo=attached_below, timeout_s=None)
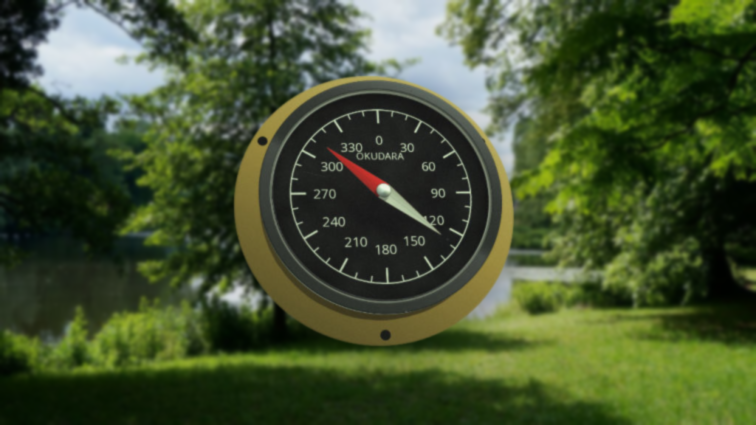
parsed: 310 °
